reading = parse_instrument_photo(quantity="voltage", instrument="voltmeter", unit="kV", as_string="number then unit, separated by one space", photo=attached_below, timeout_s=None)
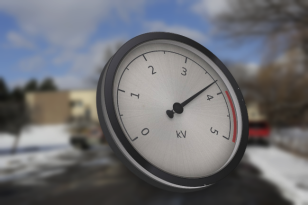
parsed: 3.75 kV
